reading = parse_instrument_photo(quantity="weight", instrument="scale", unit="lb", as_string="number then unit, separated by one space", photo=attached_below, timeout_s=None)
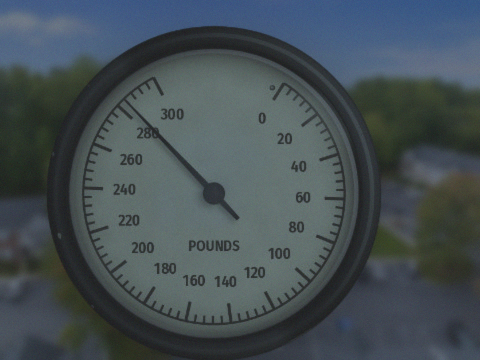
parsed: 284 lb
